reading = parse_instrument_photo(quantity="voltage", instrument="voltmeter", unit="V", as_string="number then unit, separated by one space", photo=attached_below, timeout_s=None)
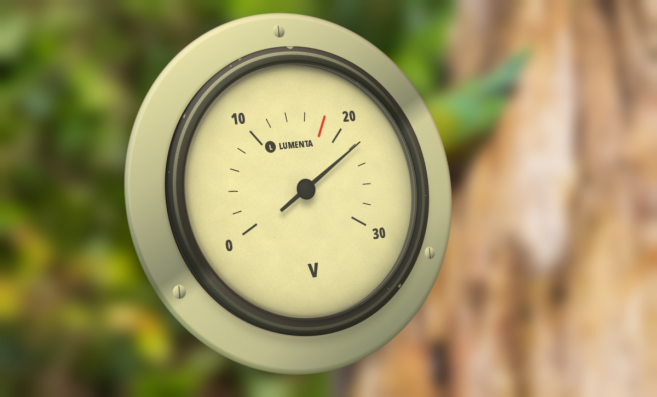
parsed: 22 V
